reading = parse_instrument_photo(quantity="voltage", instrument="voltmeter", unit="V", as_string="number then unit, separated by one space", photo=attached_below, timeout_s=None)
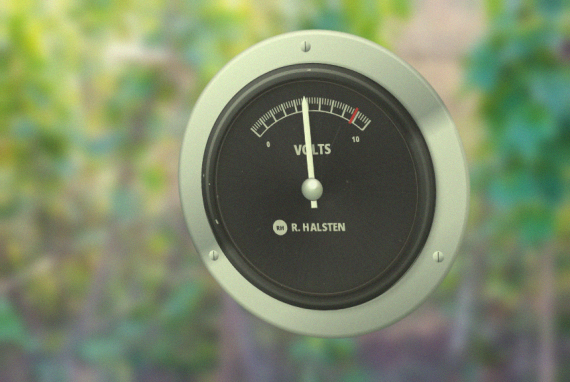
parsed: 5 V
